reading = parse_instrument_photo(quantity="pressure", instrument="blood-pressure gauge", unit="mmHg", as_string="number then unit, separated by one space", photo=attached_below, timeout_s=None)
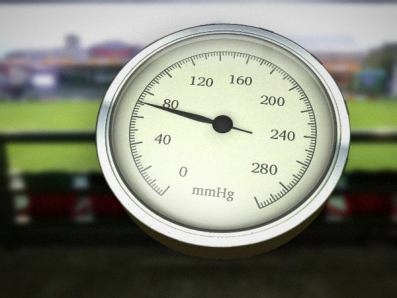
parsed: 70 mmHg
